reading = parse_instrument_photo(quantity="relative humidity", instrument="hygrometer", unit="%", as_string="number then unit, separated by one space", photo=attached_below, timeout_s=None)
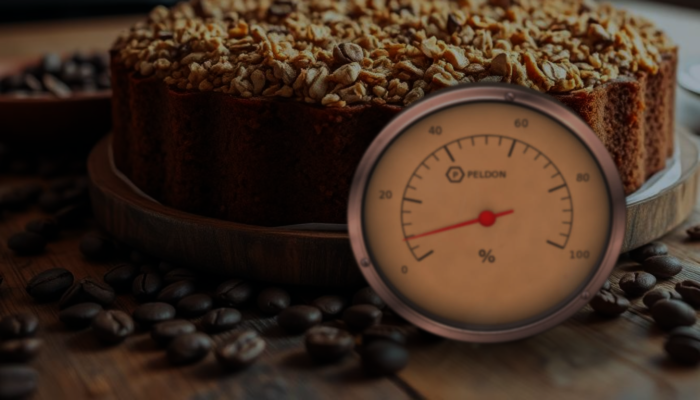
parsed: 8 %
